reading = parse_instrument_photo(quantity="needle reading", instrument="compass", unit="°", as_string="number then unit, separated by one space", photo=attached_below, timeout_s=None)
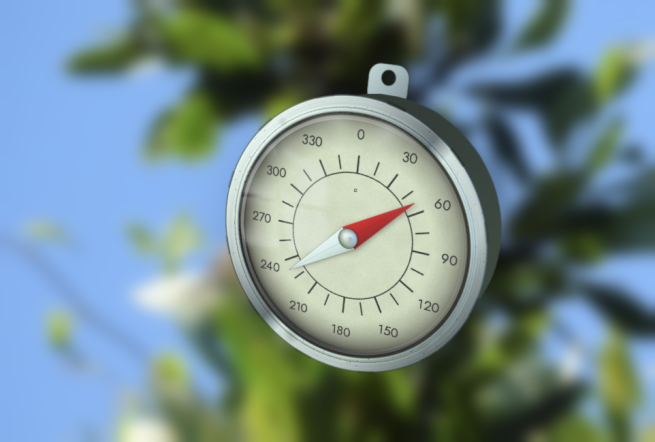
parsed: 52.5 °
